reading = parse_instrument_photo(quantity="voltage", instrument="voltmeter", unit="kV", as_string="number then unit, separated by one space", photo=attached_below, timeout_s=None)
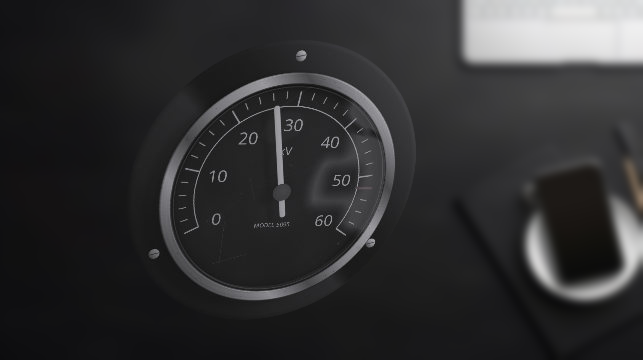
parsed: 26 kV
